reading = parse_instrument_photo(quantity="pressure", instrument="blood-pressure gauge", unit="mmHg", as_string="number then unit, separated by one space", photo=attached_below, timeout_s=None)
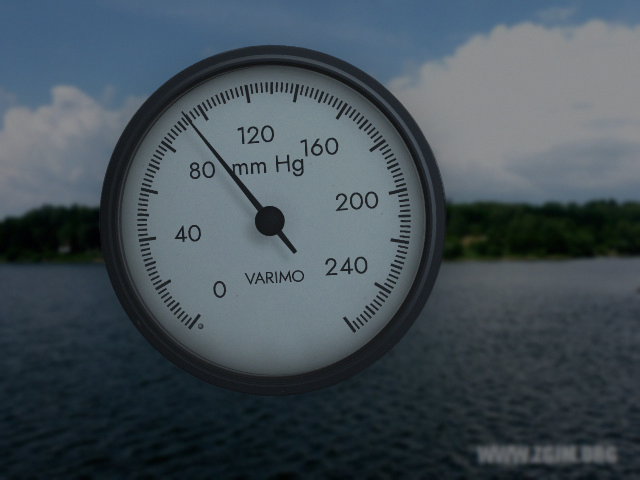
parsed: 94 mmHg
